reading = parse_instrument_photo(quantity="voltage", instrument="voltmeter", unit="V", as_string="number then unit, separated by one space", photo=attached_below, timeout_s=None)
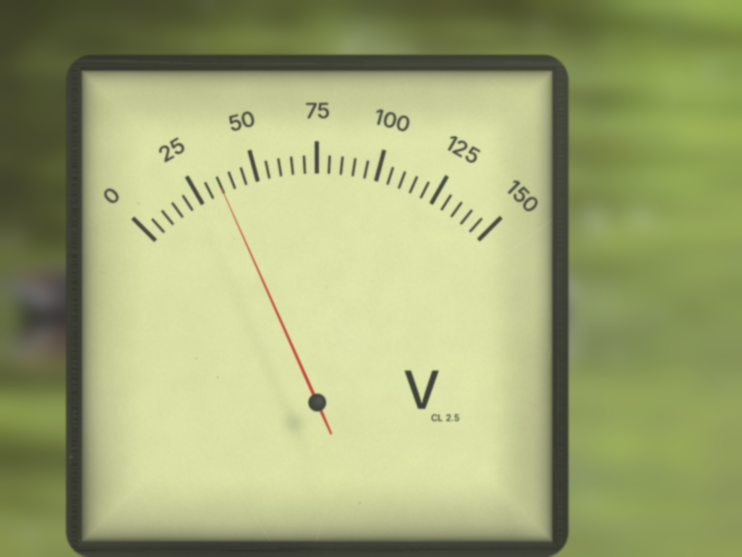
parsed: 35 V
